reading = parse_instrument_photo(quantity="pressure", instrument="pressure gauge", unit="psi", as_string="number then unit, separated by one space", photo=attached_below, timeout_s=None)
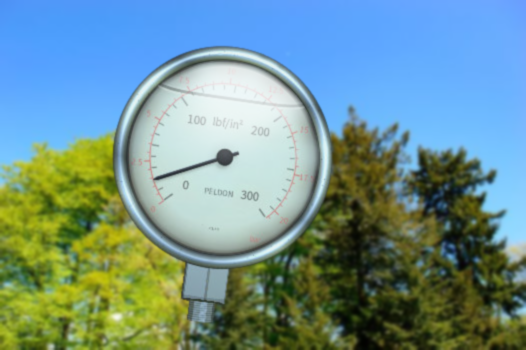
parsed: 20 psi
